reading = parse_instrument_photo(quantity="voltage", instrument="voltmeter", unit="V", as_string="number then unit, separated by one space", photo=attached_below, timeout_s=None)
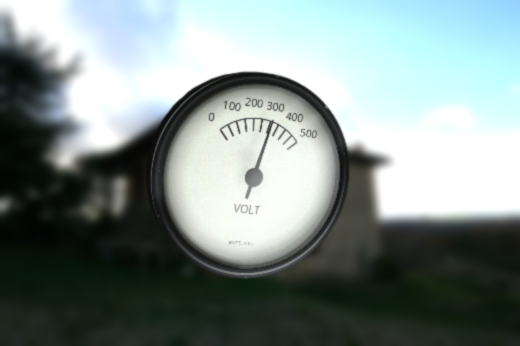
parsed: 300 V
